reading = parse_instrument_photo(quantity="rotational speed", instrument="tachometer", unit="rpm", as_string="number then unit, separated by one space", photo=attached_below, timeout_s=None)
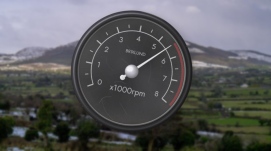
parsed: 5500 rpm
